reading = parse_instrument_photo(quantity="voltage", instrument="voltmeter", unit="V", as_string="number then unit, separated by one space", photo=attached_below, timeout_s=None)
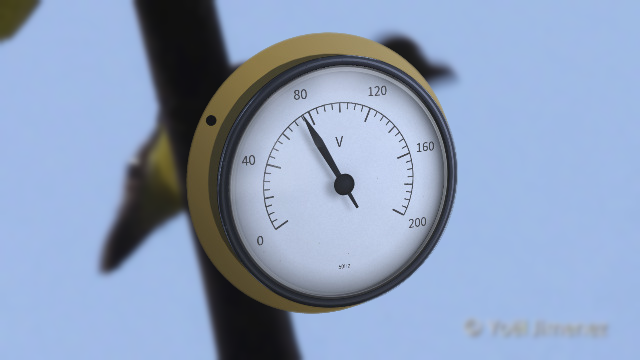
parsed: 75 V
